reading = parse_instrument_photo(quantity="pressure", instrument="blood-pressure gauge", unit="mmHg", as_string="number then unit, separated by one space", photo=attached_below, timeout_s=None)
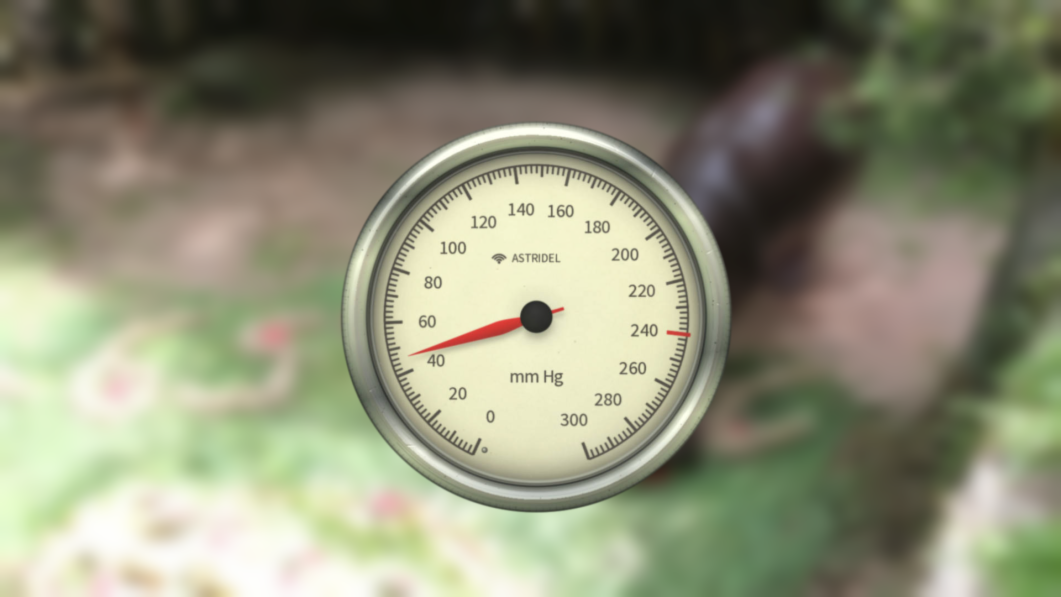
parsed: 46 mmHg
